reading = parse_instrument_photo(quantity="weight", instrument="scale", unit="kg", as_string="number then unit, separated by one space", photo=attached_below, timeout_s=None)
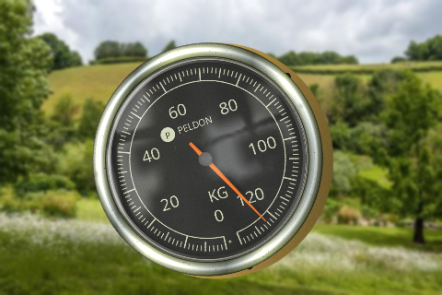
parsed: 122 kg
